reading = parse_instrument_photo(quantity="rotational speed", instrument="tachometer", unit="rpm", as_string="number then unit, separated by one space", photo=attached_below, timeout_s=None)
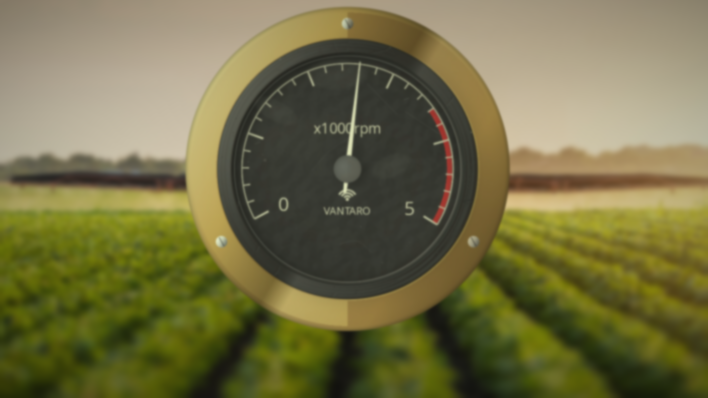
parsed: 2600 rpm
